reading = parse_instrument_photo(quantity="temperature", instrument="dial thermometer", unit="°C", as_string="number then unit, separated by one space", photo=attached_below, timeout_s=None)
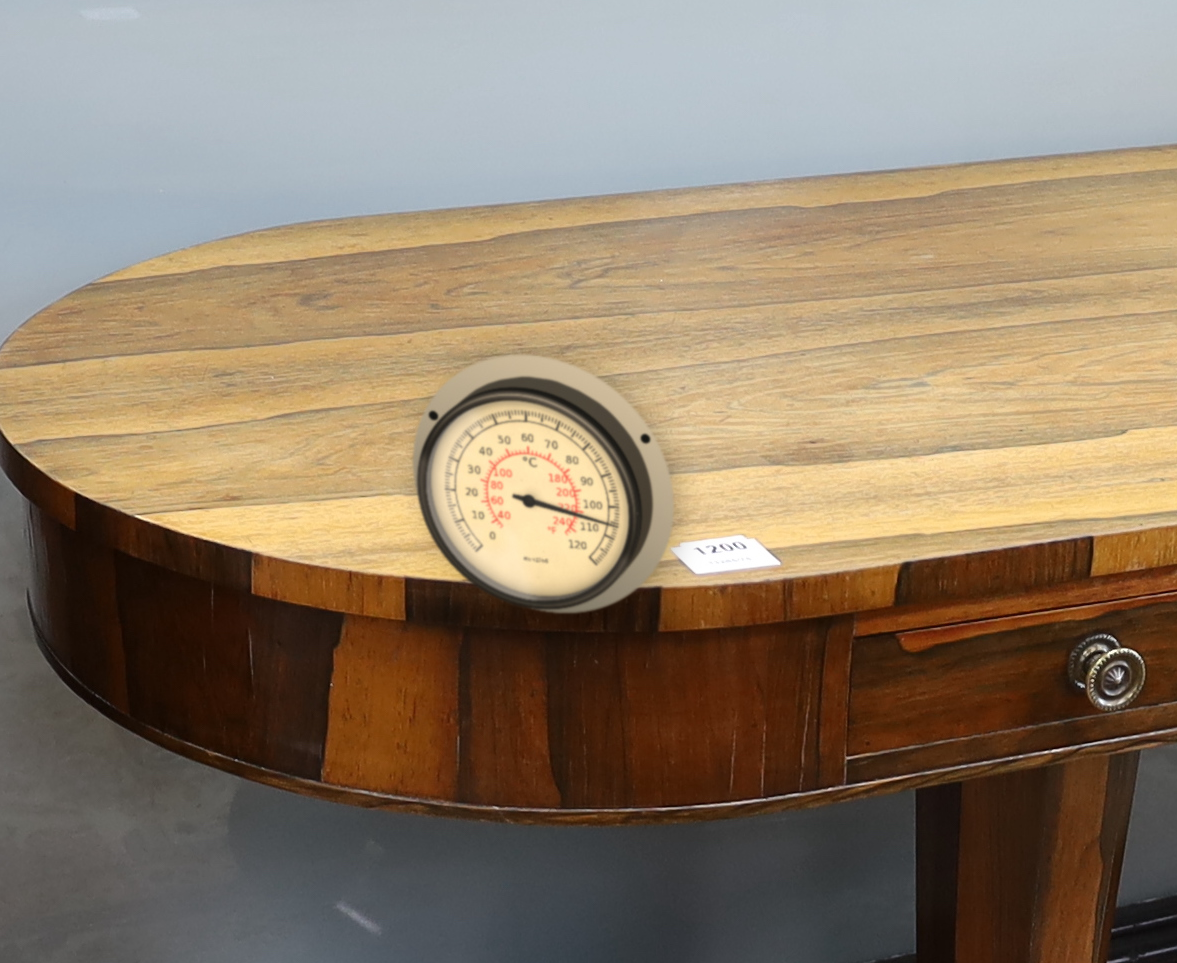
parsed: 105 °C
